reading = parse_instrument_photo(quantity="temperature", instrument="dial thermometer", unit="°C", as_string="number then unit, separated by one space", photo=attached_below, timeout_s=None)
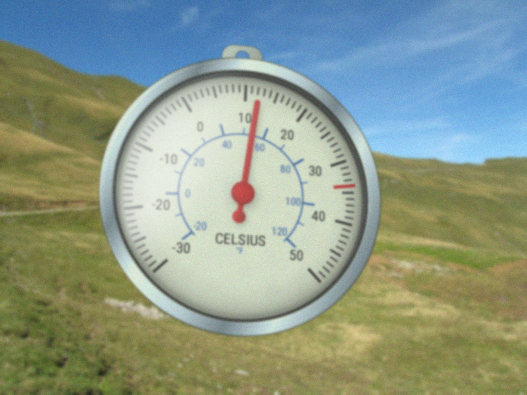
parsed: 12 °C
